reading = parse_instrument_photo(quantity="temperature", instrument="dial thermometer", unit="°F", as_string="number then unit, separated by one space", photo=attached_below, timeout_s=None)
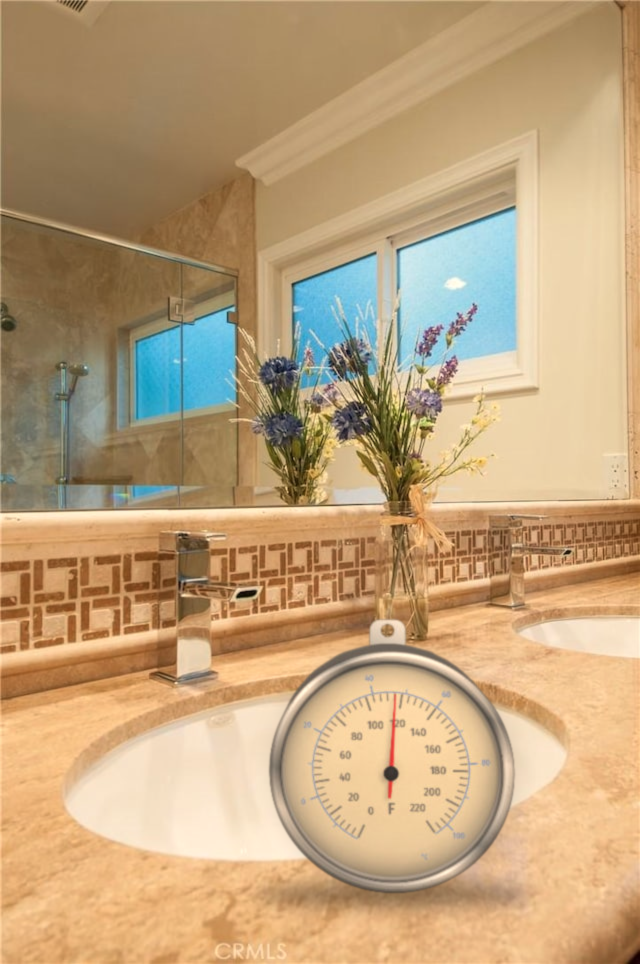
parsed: 116 °F
